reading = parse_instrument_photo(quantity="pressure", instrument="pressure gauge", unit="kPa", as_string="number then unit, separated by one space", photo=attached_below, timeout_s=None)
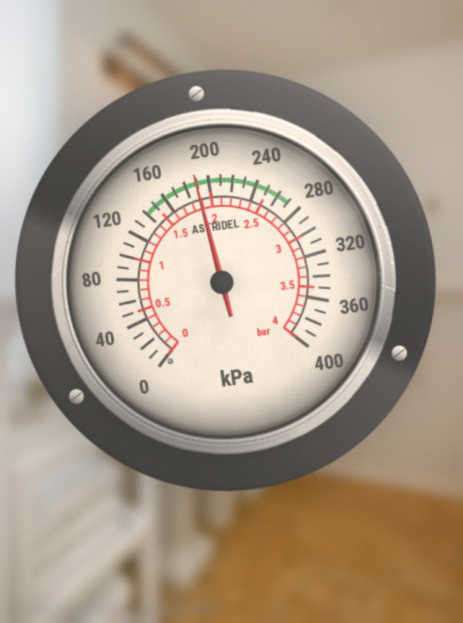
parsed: 190 kPa
